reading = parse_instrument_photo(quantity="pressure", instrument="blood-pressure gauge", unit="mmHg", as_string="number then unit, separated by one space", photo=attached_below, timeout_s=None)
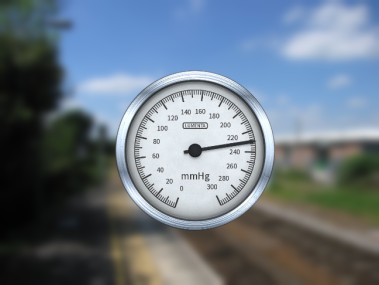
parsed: 230 mmHg
